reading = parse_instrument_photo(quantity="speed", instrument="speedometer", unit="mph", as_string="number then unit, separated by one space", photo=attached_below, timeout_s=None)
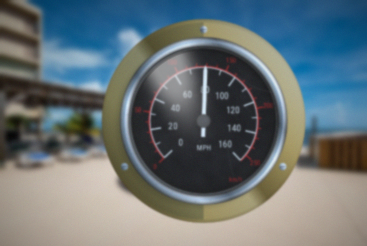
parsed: 80 mph
